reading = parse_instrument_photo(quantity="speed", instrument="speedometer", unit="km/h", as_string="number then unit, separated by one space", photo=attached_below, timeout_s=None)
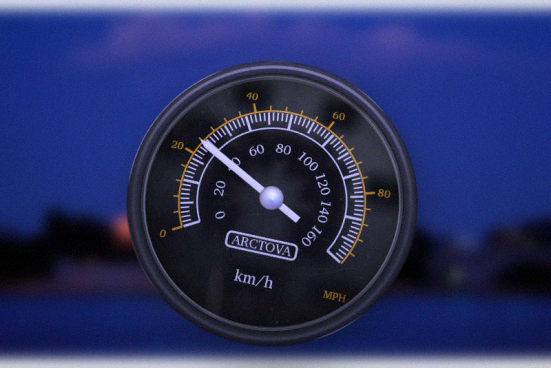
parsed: 38 km/h
